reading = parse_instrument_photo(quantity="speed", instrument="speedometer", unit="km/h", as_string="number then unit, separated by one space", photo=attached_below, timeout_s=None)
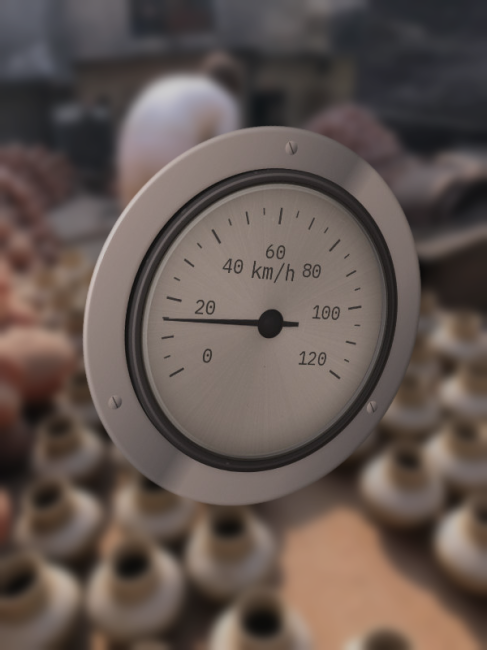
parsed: 15 km/h
